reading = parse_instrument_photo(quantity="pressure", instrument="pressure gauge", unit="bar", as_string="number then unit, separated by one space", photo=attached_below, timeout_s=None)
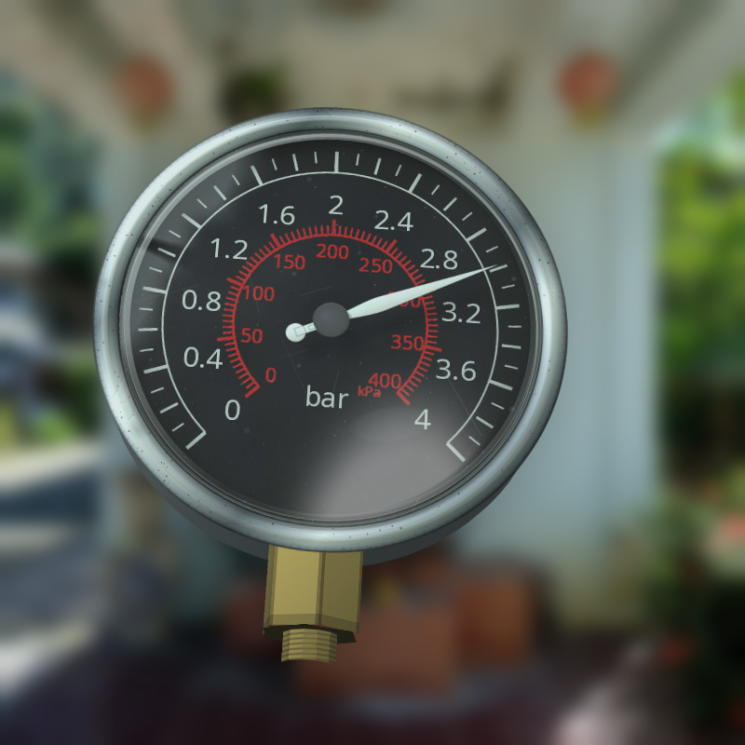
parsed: 3 bar
